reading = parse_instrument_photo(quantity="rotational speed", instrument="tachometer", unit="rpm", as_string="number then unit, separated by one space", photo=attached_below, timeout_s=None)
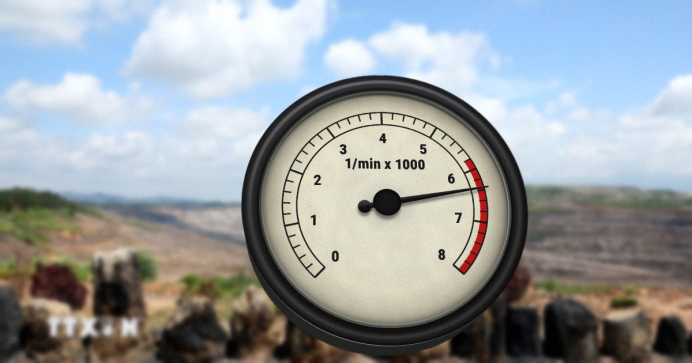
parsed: 6400 rpm
